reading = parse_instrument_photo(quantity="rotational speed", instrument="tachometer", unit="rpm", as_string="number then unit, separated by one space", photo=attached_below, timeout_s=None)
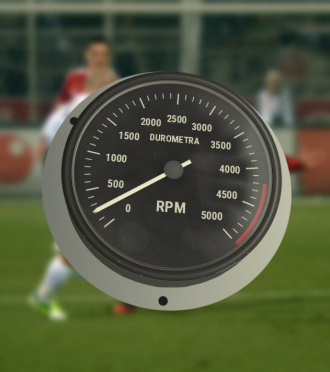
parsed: 200 rpm
